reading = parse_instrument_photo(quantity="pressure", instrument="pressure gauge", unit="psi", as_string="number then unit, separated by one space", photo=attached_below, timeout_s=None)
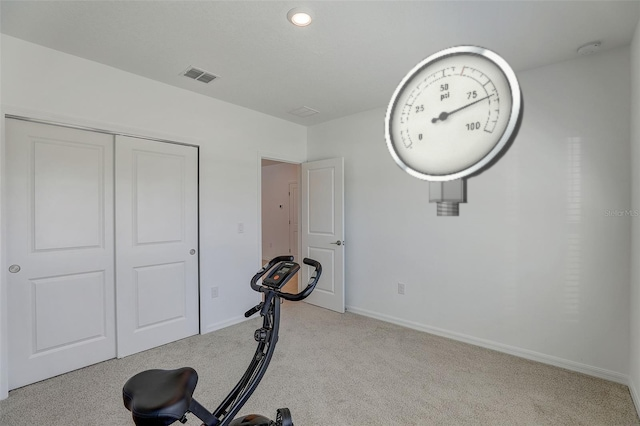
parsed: 82.5 psi
